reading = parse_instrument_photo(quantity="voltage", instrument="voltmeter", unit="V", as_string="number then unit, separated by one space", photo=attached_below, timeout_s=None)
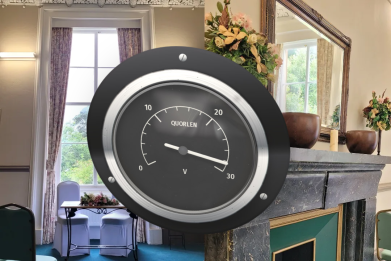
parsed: 28 V
